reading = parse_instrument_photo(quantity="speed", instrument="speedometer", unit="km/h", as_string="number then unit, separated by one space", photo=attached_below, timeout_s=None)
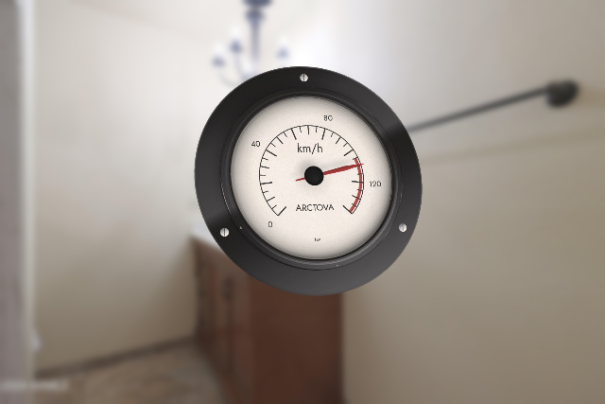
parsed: 110 km/h
